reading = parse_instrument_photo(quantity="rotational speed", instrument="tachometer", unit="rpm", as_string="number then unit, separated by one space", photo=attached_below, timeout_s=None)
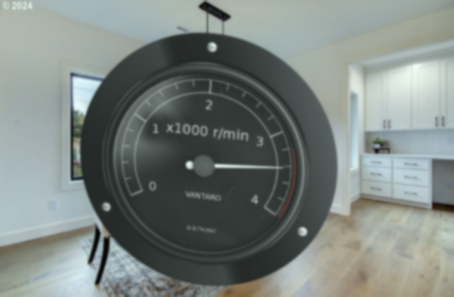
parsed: 3400 rpm
